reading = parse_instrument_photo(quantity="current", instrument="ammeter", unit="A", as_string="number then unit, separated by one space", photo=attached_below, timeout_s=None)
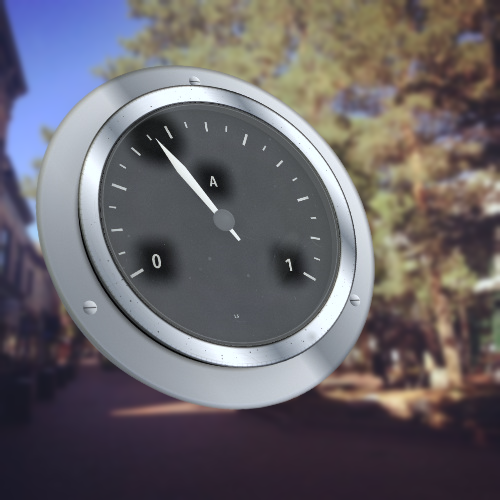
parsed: 0.35 A
